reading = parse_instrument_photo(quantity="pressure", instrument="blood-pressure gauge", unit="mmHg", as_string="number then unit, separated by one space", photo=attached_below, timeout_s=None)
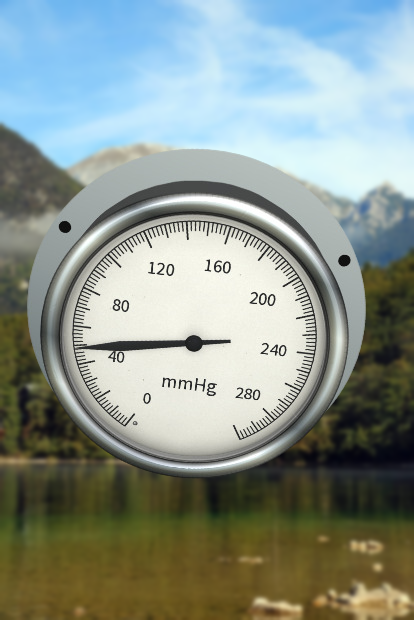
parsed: 50 mmHg
